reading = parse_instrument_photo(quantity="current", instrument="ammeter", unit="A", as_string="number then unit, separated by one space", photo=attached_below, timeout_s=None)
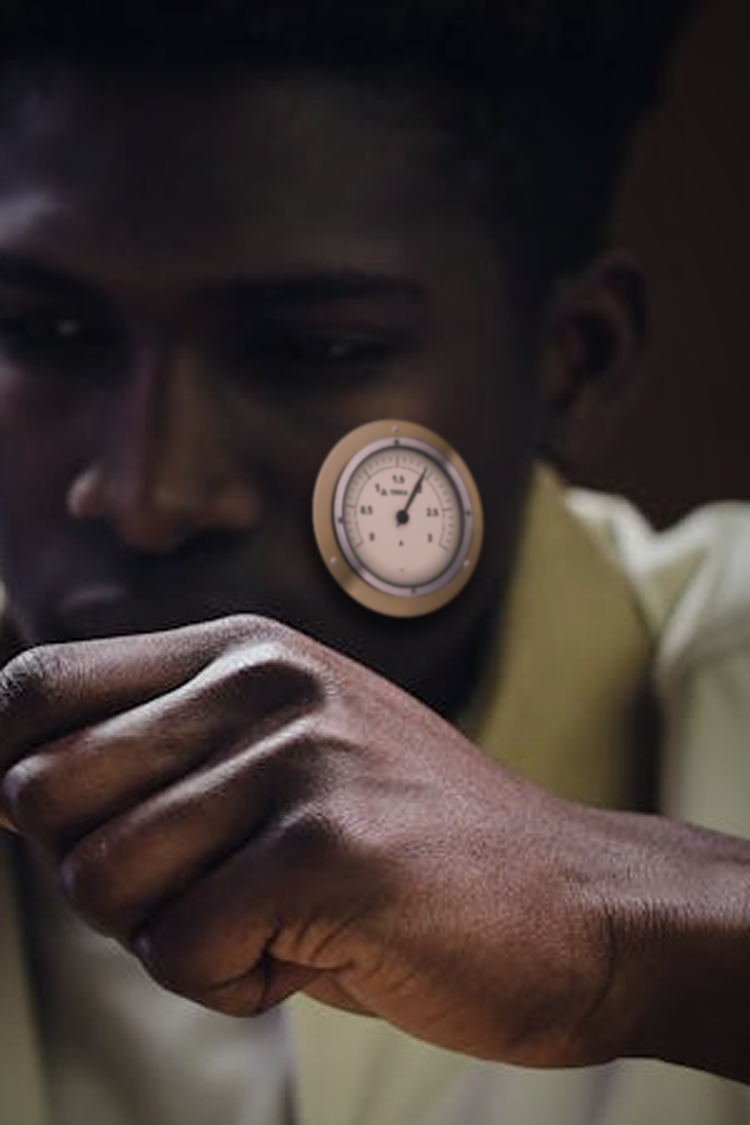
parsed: 1.9 A
